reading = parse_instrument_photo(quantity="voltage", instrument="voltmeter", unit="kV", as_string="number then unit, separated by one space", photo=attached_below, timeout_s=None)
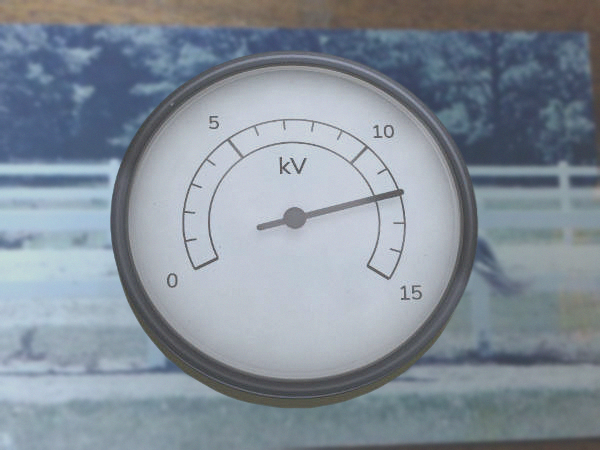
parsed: 12 kV
